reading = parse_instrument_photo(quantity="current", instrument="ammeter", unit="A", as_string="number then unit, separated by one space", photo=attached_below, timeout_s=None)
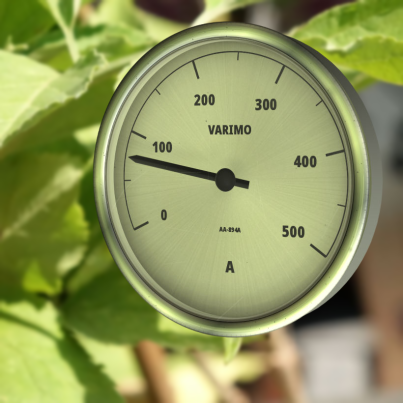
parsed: 75 A
